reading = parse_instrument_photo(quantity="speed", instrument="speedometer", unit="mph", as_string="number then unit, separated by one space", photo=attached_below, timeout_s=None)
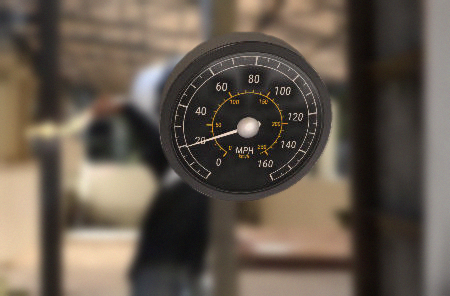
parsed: 20 mph
